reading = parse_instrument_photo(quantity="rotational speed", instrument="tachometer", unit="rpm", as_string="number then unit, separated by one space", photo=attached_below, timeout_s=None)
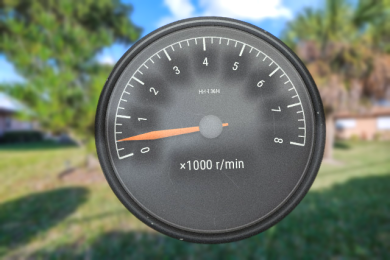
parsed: 400 rpm
